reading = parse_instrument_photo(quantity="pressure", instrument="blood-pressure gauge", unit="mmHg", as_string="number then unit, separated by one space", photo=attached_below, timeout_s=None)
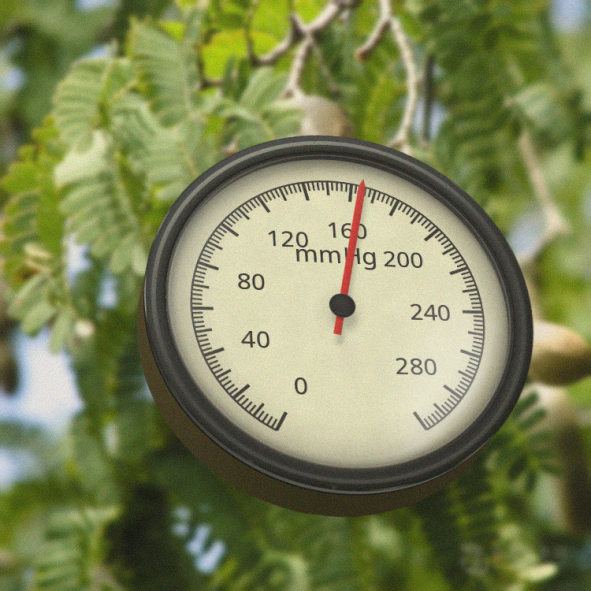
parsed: 164 mmHg
